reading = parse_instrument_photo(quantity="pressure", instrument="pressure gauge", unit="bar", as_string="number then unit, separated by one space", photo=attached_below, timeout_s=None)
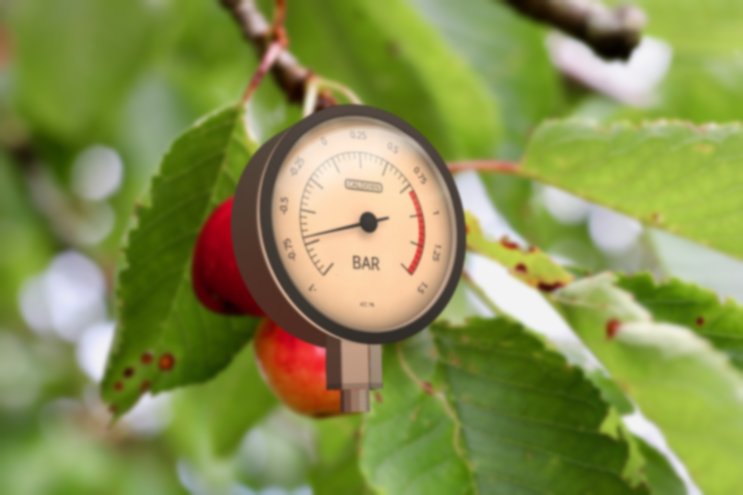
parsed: -0.7 bar
